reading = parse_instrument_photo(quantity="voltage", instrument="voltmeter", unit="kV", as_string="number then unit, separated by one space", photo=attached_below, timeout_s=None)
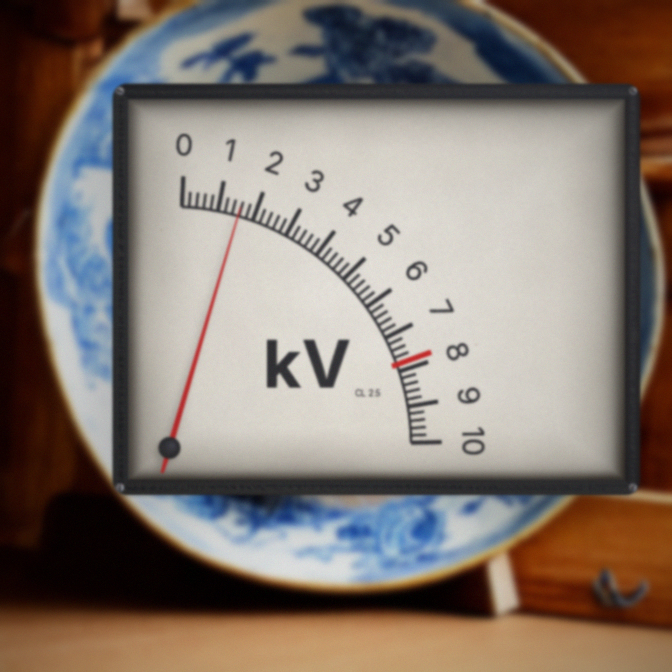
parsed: 1.6 kV
